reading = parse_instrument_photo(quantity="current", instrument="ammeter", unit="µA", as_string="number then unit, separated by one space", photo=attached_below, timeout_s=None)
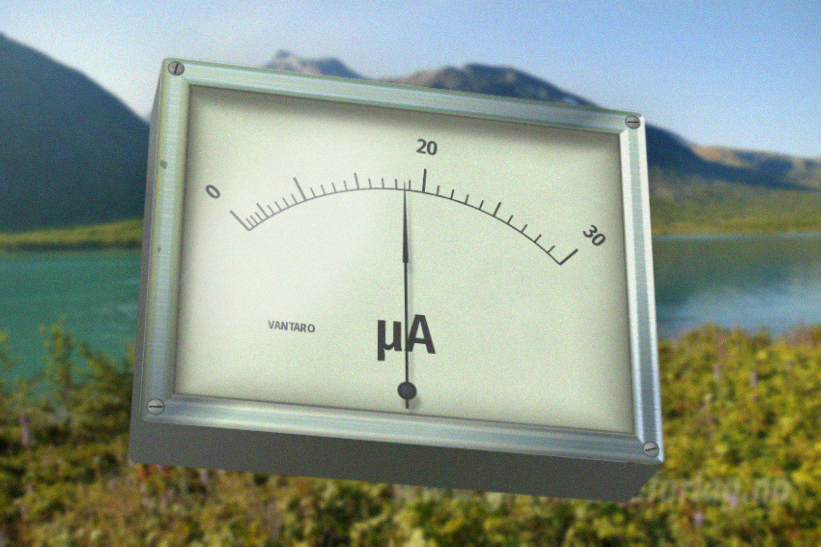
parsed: 18.5 µA
